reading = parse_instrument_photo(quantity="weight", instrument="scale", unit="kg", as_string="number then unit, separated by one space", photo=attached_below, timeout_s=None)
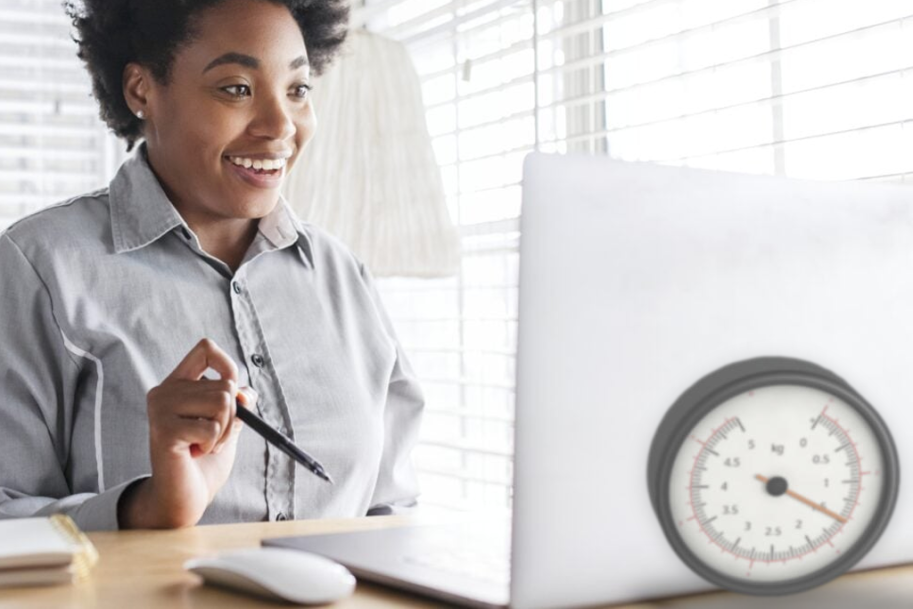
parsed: 1.5 kg
